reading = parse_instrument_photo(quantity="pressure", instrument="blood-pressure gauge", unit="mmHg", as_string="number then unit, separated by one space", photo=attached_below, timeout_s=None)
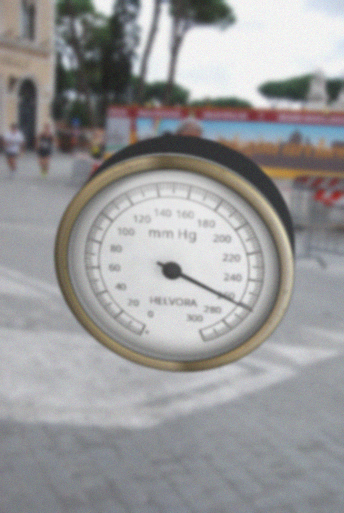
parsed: 260 mmHg
